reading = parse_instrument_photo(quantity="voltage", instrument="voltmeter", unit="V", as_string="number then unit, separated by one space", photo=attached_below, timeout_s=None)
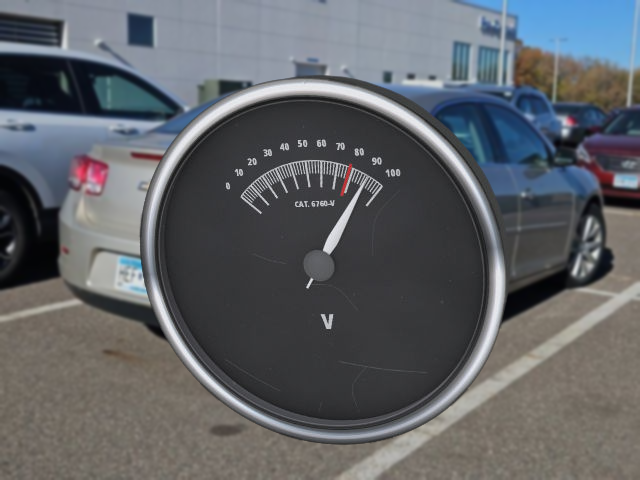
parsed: 90 V
